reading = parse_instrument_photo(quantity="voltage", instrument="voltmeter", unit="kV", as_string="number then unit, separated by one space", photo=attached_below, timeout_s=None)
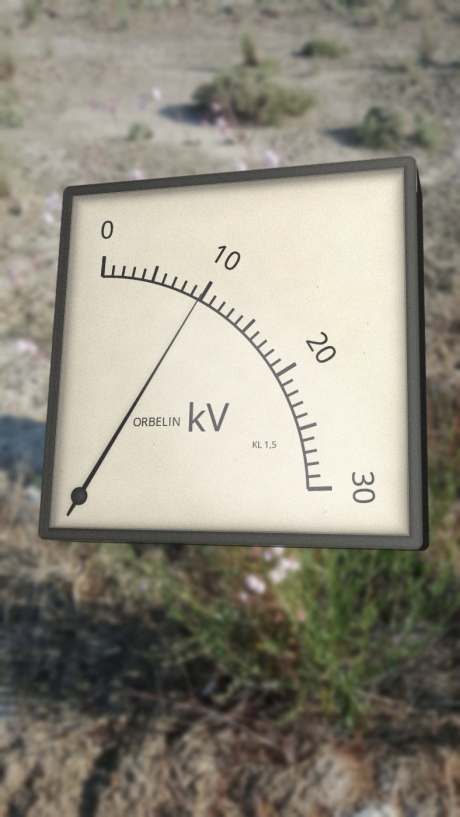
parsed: 10 kV
